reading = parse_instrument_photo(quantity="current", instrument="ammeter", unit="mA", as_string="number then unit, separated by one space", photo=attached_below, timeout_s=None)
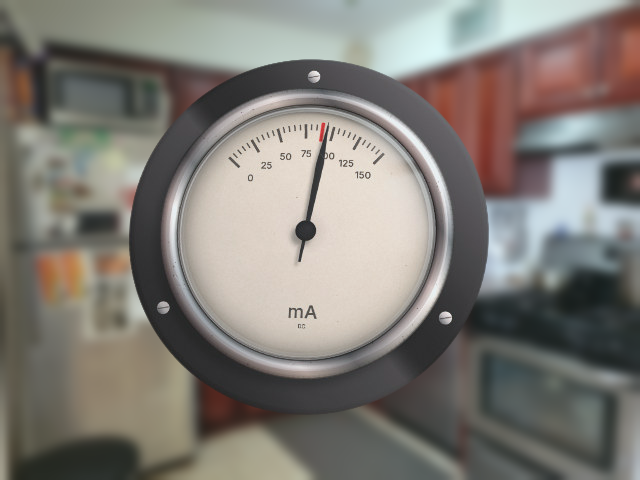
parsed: 95 mA
